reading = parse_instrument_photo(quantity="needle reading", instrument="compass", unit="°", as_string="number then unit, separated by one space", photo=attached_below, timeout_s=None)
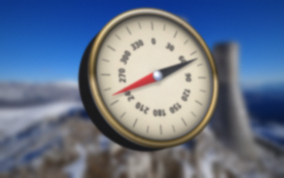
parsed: 247.5 °
